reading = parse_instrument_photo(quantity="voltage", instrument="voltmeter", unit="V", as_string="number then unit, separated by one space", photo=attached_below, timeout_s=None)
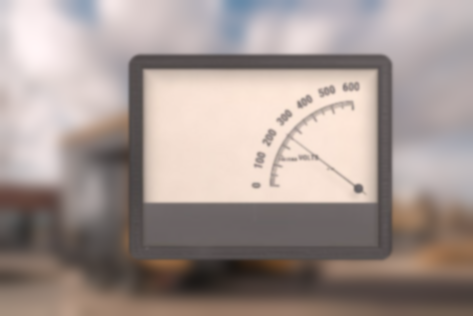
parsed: 250 V
